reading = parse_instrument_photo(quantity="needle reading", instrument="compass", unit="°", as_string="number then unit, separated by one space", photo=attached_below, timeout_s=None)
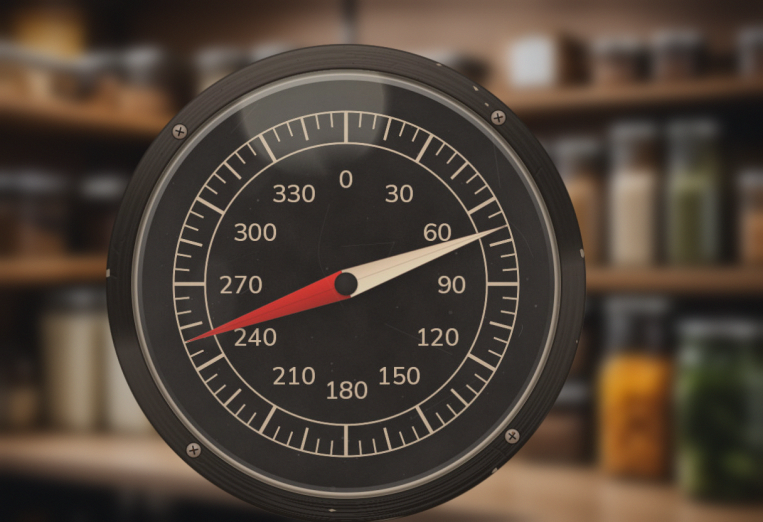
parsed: 250 °
